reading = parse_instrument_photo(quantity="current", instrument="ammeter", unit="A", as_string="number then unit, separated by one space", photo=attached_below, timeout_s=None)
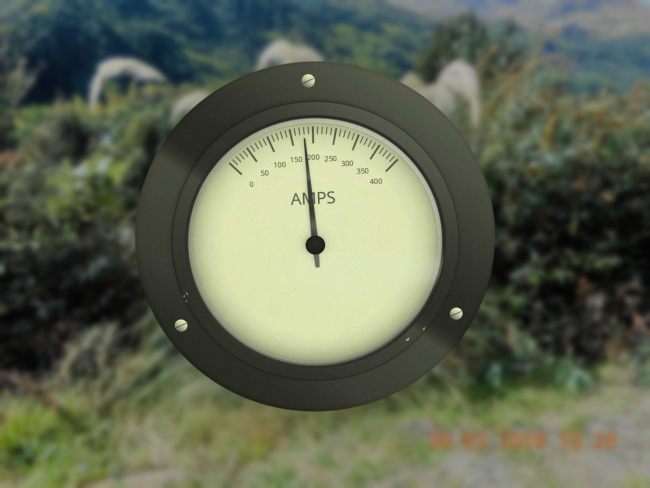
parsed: 180 A
